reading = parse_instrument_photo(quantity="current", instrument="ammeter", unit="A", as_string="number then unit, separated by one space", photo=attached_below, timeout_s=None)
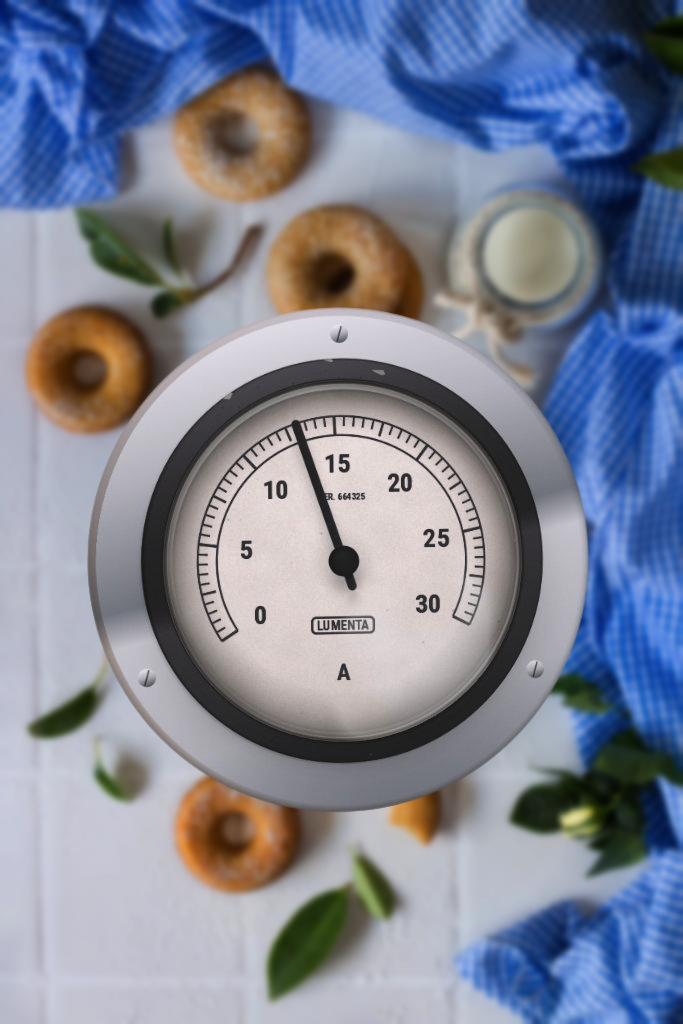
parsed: 13 A
